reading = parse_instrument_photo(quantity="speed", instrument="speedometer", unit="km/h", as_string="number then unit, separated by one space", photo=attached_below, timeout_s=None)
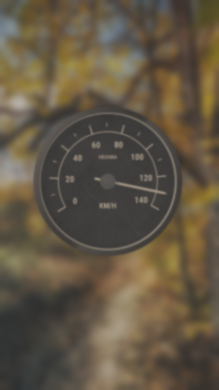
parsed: 130 km/h
